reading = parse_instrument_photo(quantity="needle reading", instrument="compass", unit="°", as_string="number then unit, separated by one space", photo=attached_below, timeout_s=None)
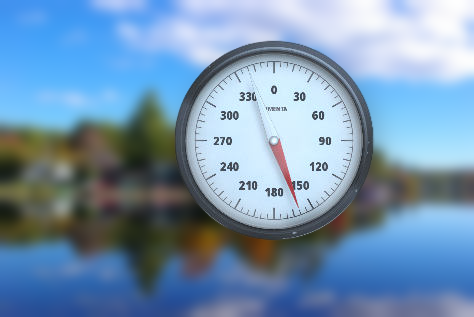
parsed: 160 °
